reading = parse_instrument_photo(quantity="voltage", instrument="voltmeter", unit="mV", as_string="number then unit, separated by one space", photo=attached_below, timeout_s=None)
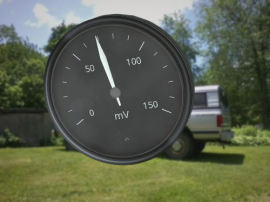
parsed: 70 mV
